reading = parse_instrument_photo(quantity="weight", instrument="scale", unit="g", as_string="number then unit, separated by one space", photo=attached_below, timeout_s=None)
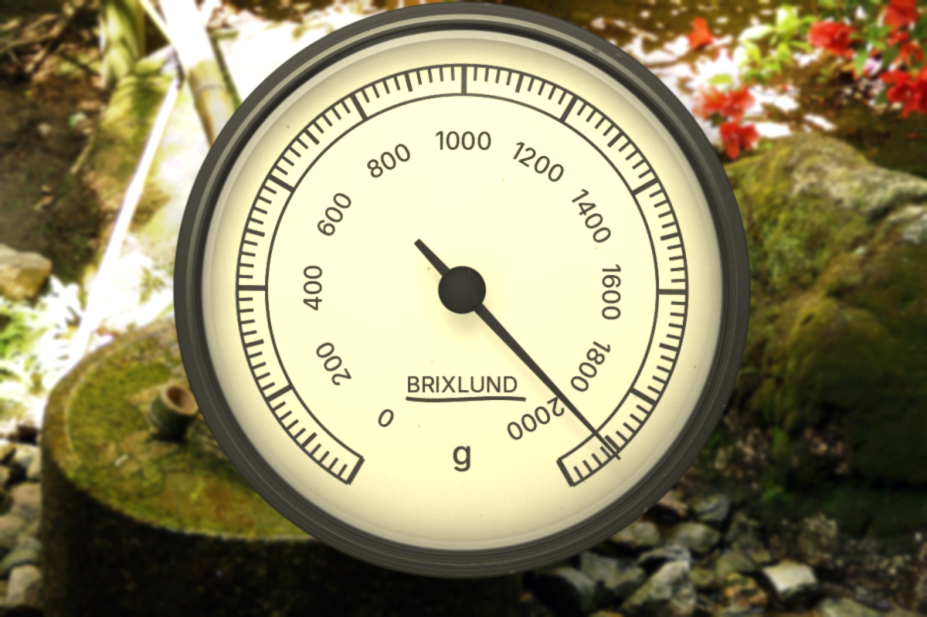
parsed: 1910 g
